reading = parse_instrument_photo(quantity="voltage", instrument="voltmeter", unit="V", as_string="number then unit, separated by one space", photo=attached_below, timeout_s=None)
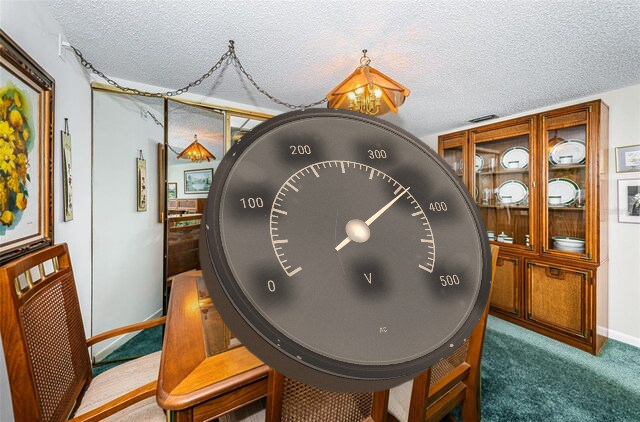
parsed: 360 V
